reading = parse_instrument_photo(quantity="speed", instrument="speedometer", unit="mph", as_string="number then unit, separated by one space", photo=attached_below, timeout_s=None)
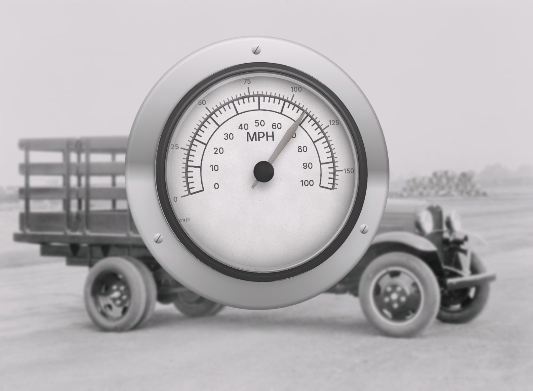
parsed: 68 mph
